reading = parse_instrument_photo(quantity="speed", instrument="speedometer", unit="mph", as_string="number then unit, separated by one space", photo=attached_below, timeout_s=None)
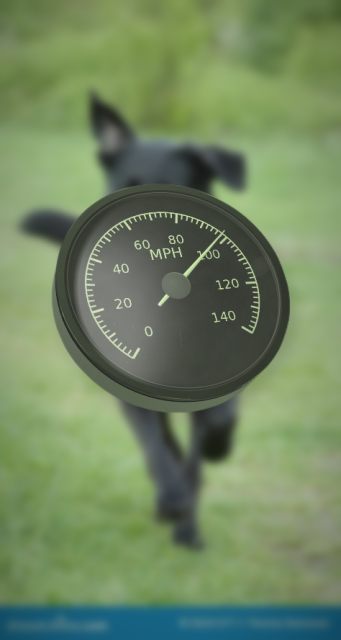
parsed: 98 mph
